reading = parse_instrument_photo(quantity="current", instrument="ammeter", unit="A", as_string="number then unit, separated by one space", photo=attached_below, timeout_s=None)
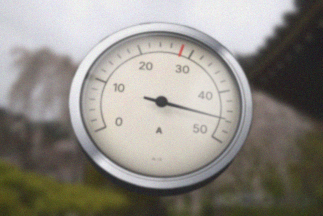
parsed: 46 A
